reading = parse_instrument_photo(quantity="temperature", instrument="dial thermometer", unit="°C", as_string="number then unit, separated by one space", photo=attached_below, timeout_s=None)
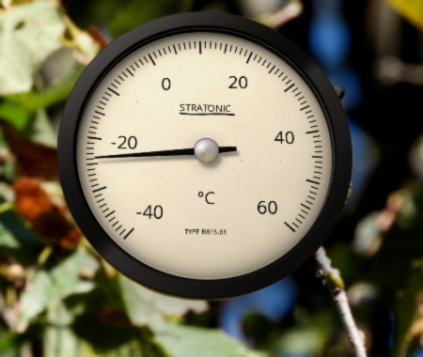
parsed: -24 °C
